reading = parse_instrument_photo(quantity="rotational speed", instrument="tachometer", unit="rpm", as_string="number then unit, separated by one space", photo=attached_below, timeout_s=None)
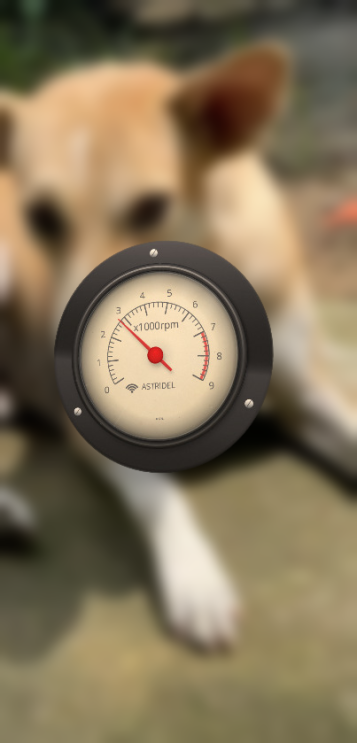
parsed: 2800 rpm
